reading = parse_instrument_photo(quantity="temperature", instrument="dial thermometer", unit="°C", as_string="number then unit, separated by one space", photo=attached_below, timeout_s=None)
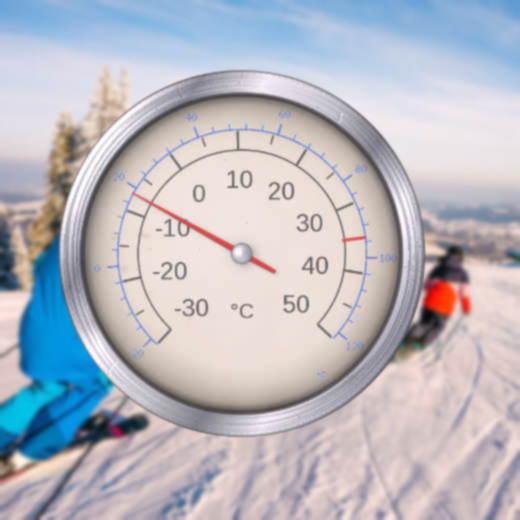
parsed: -7.5 °C
